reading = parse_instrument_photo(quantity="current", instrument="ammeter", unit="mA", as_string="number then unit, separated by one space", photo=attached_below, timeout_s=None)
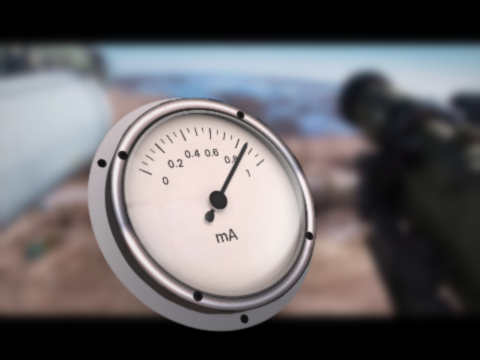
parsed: 0.85 mA
